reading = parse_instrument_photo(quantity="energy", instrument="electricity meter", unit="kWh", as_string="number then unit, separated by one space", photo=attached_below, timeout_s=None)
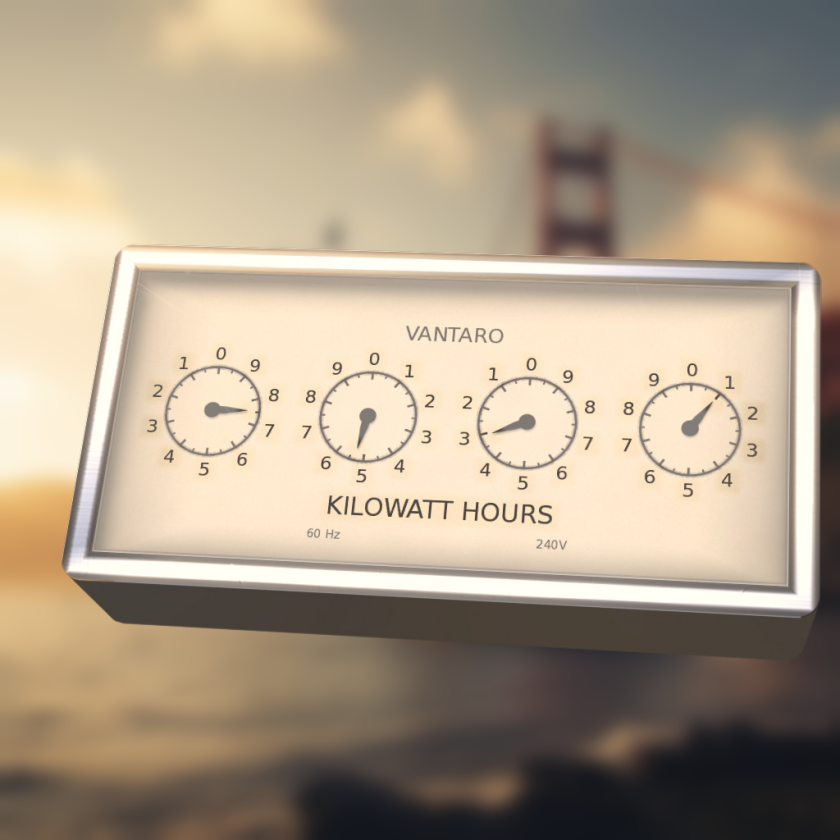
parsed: 7531 kWh
